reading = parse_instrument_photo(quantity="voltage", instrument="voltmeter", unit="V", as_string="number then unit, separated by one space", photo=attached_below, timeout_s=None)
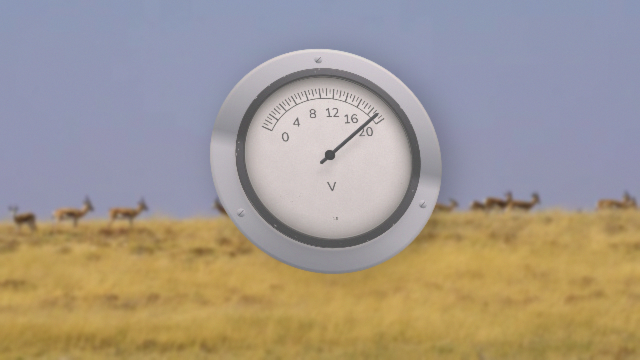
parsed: 19 V
